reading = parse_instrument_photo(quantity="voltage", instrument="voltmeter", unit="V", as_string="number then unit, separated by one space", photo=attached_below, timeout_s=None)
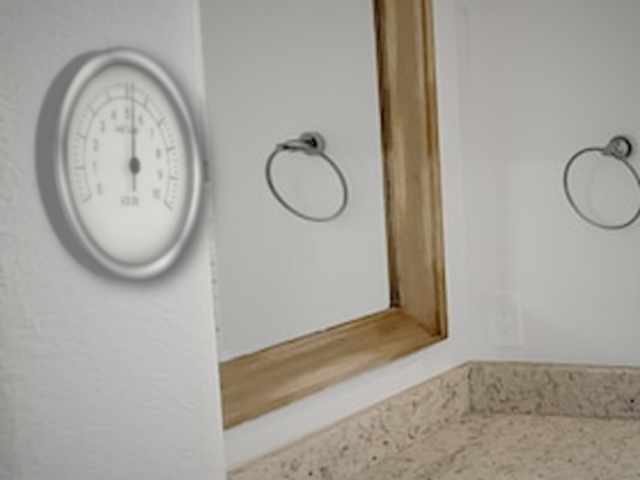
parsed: 5 V
